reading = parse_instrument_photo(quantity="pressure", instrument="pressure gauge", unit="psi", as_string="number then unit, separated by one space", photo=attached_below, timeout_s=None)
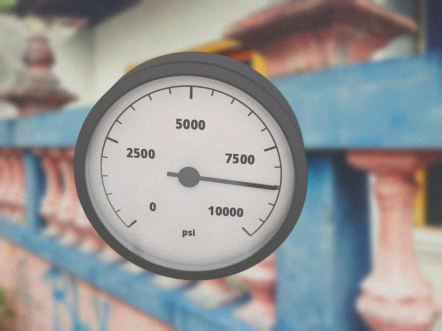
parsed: 8500 psi
